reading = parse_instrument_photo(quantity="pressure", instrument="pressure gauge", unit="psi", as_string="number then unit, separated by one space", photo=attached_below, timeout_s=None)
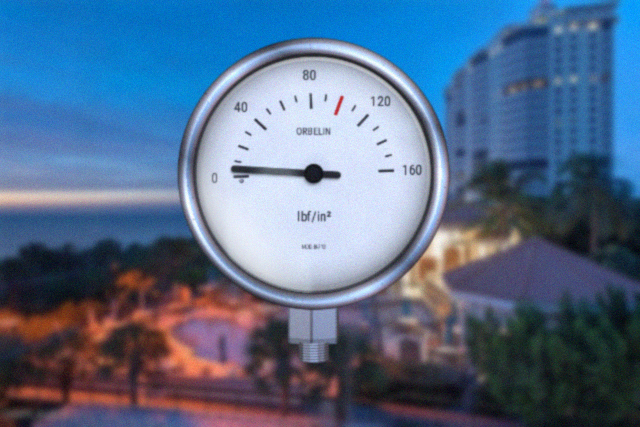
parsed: 5 psi
